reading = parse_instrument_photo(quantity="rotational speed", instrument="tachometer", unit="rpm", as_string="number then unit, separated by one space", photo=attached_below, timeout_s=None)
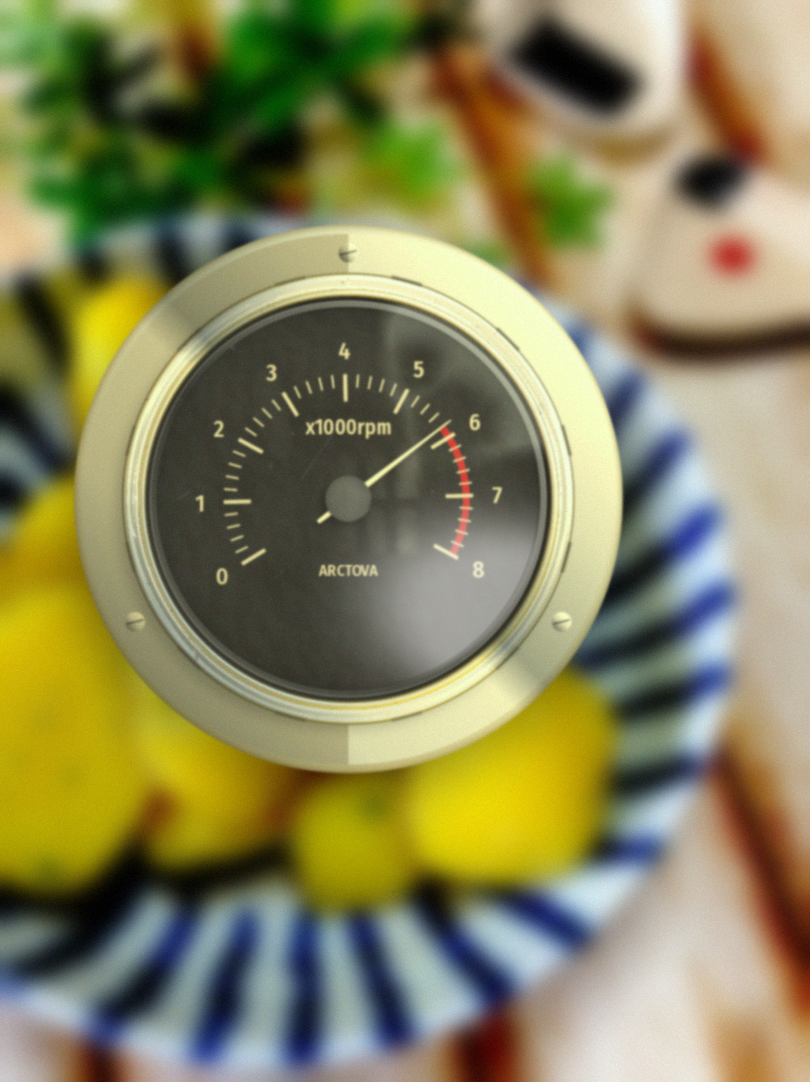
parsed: 5800 rpm
